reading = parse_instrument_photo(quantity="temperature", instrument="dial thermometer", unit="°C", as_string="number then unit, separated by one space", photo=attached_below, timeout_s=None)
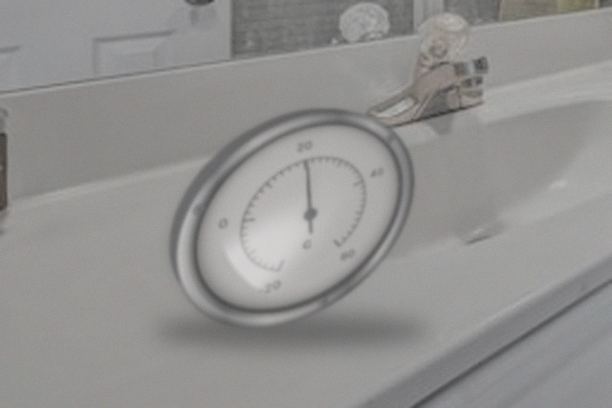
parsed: 20 °C
